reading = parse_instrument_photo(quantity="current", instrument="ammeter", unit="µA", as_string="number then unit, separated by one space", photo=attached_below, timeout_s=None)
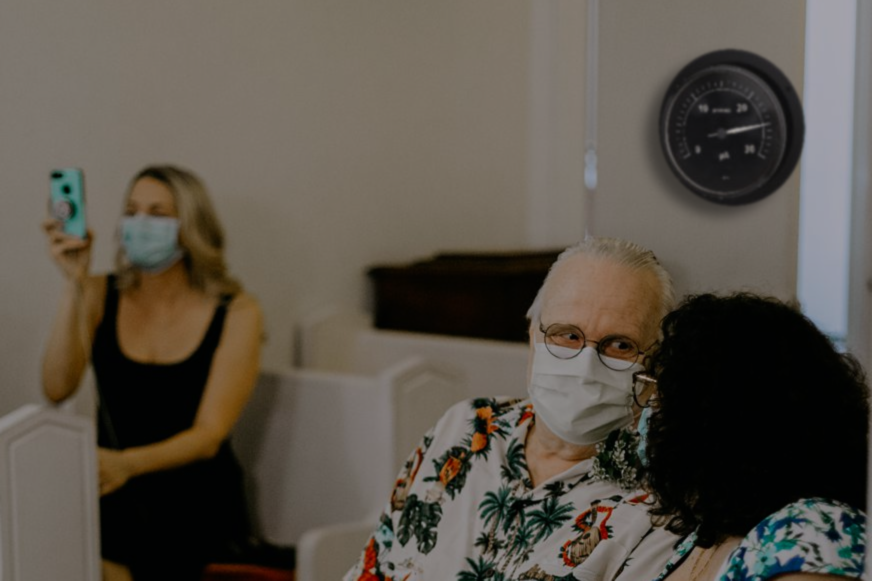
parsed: 25 µA
